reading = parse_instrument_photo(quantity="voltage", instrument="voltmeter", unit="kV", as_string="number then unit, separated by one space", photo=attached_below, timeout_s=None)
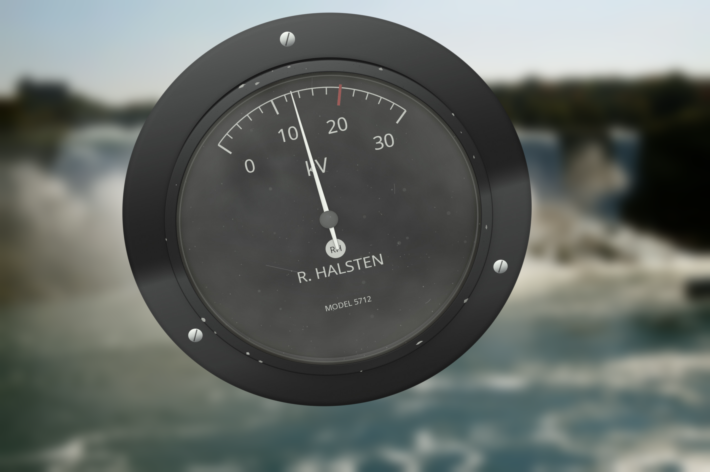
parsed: 13 kV
